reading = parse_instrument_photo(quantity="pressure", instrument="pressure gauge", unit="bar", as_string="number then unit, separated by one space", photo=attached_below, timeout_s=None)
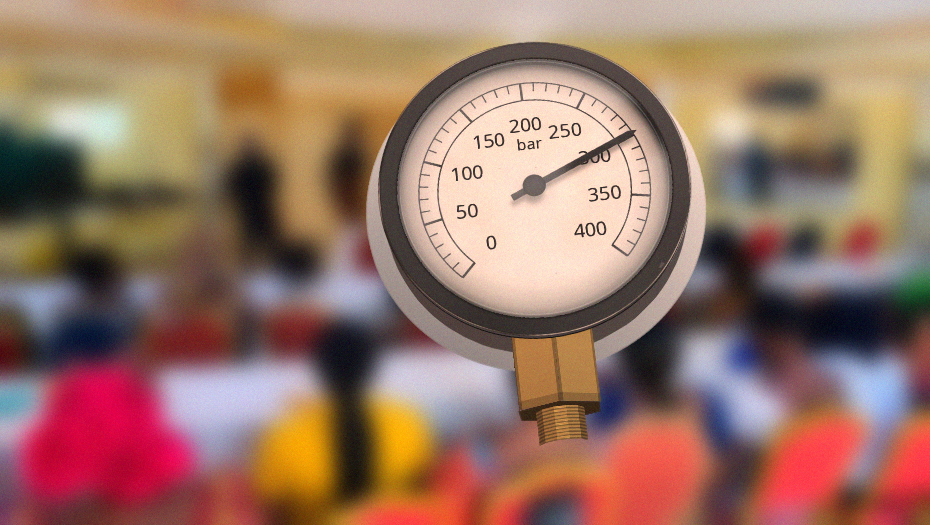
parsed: 300 bar
